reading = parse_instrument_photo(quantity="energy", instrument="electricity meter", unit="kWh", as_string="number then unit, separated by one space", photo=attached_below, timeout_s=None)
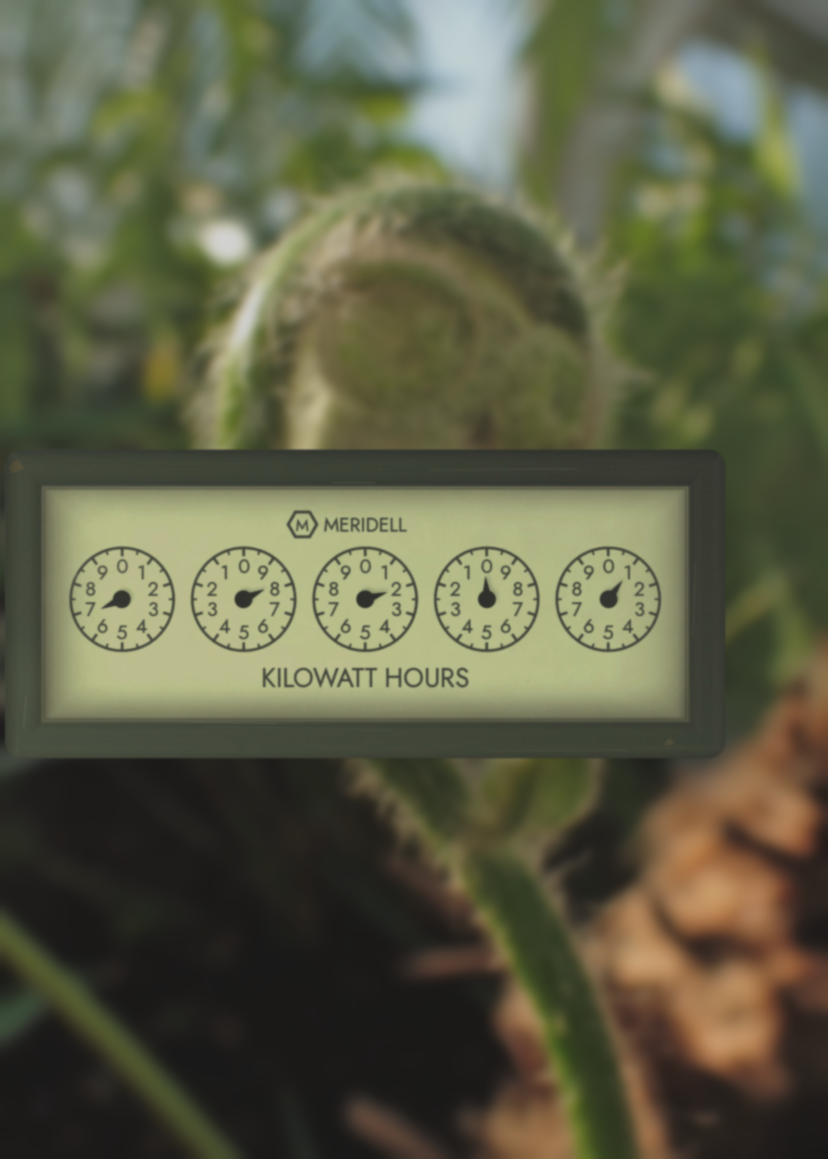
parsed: 68201 kWh
